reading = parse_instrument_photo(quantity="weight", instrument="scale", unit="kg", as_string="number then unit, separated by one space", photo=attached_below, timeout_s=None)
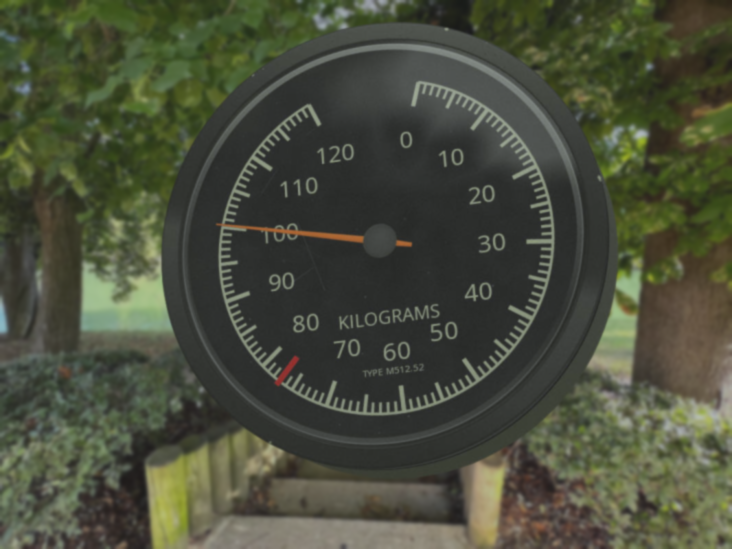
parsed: 100 kg
